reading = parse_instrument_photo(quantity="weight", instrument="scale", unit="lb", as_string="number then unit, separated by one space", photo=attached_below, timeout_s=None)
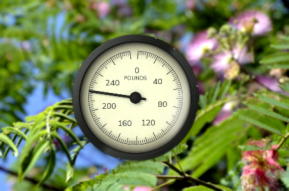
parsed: 220 lb
